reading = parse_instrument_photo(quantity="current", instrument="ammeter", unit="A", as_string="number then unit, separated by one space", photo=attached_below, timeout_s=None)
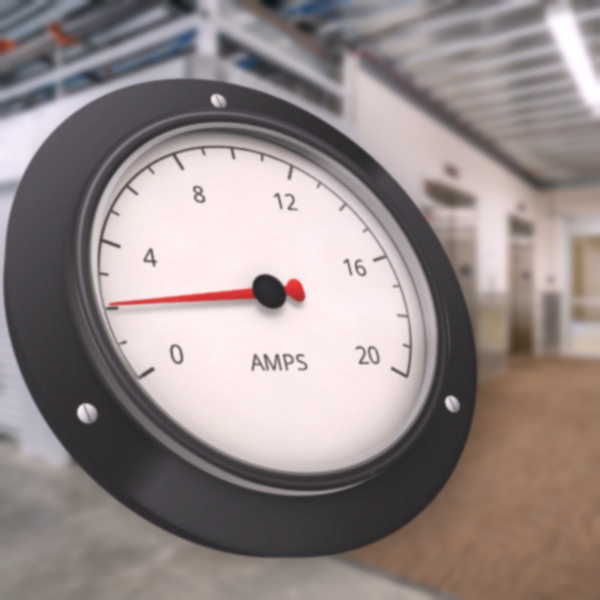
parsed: 2 A
